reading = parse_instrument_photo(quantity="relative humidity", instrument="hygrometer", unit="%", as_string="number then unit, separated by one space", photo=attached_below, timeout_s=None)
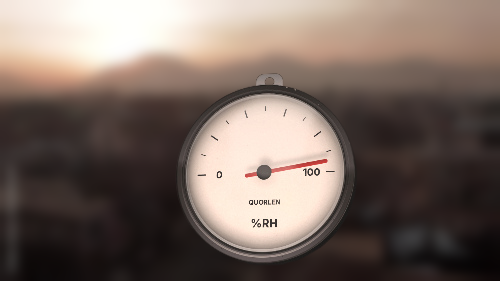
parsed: 95 %
